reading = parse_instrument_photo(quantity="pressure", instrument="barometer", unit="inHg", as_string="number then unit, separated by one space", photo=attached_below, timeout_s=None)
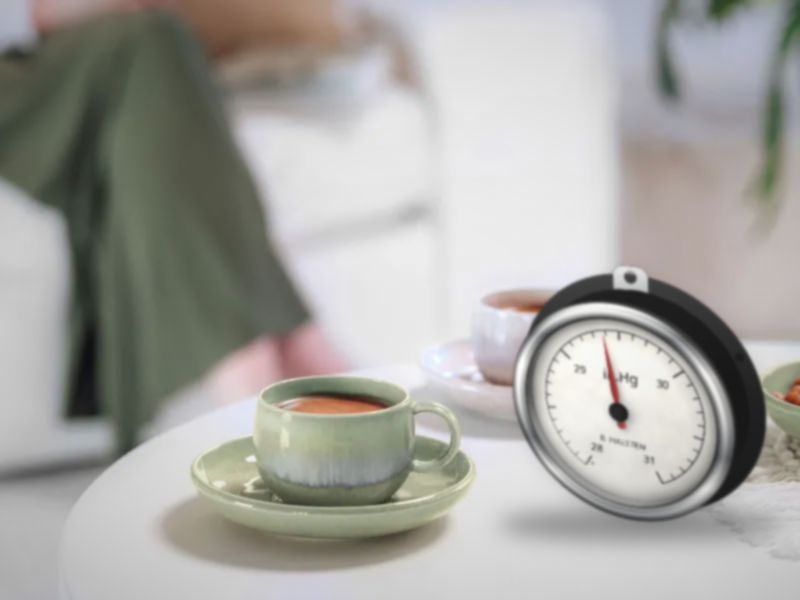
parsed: 29.4 inHg
